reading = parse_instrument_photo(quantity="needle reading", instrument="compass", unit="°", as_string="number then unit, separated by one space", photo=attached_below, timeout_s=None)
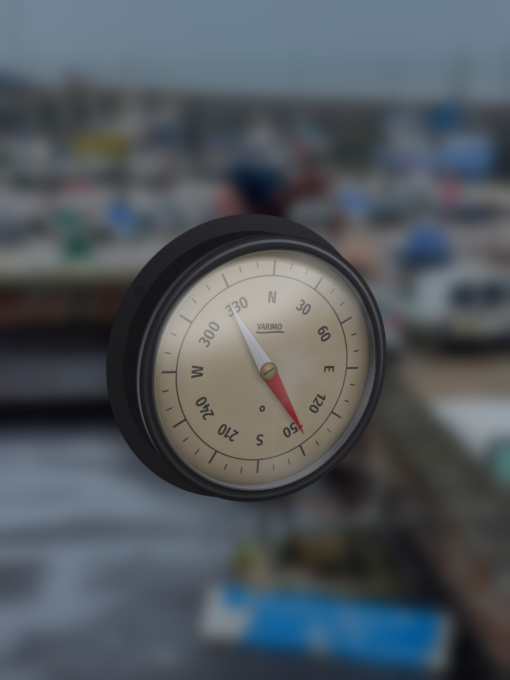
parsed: 145 °
